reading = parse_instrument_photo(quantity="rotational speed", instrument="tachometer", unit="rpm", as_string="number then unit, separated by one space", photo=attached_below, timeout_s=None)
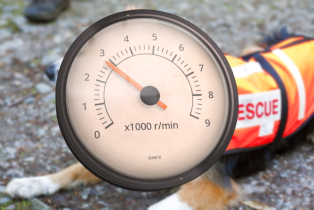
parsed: 2800 rpm
